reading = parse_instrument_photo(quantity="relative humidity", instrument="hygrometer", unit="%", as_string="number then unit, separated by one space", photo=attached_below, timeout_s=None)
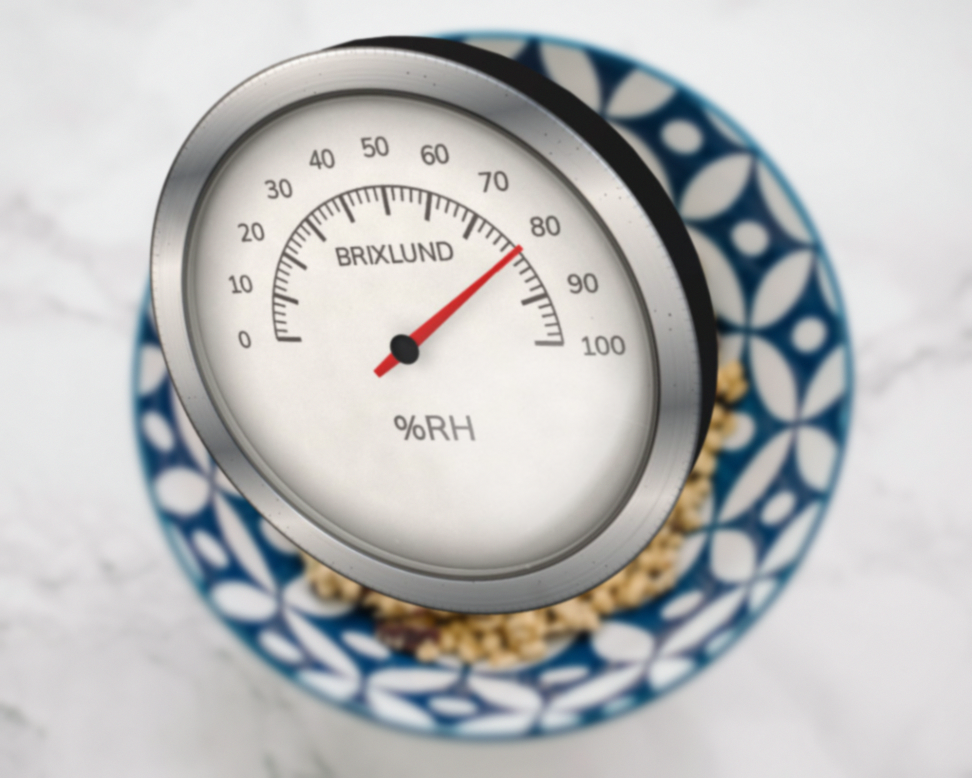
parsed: 80 %
